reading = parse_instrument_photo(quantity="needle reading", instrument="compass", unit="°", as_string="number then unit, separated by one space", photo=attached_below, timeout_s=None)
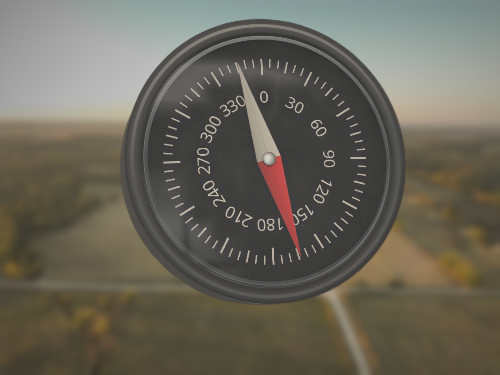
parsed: 165 °
